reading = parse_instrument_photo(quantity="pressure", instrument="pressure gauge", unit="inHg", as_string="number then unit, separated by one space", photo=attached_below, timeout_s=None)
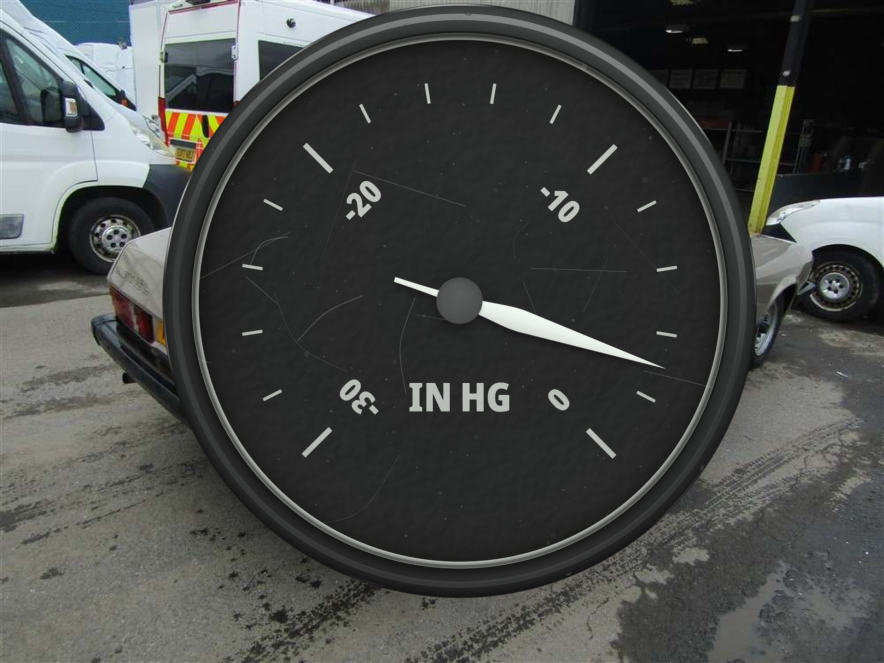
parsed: -3 inHg
